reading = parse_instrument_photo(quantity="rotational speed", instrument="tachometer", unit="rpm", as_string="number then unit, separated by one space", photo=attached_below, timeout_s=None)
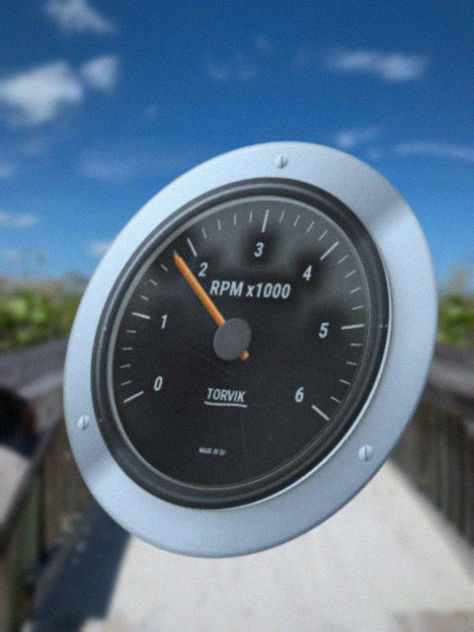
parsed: 1800 rpm
